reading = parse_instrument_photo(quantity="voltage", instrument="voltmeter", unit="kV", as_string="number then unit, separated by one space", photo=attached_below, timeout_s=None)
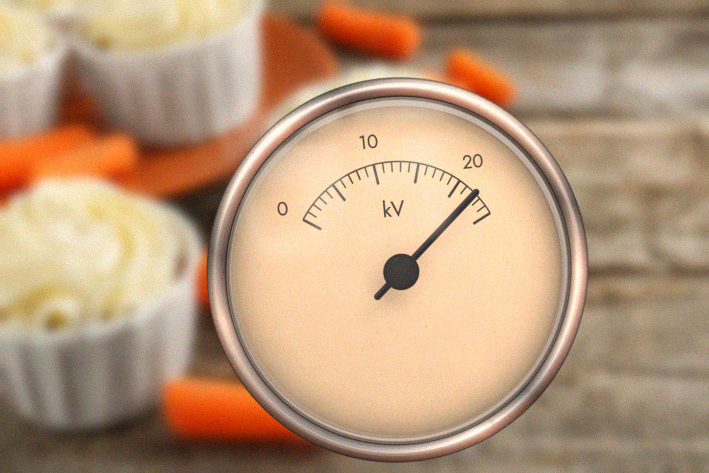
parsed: 22 kV
